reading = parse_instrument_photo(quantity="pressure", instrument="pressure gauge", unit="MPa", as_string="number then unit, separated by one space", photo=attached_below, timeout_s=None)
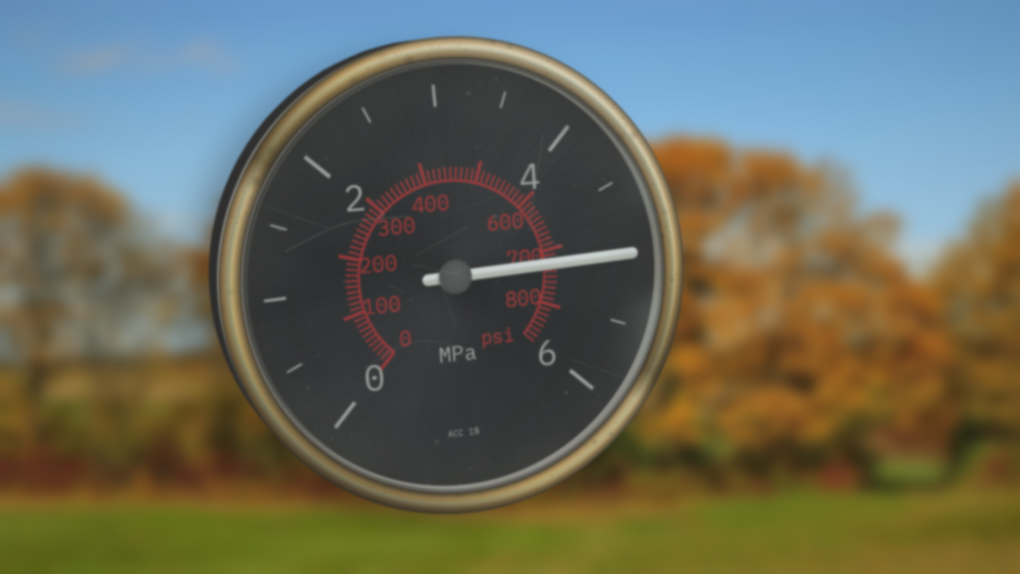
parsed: 5 MPa
